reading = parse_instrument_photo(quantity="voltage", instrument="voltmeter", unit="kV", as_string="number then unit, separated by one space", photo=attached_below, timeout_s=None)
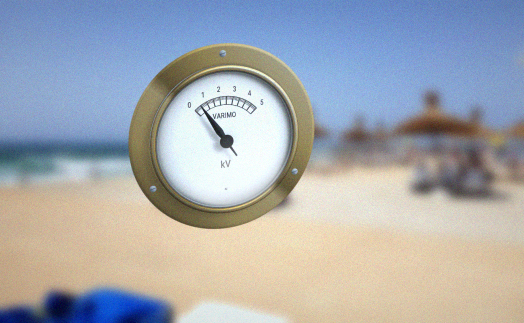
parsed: 0.5 kV
